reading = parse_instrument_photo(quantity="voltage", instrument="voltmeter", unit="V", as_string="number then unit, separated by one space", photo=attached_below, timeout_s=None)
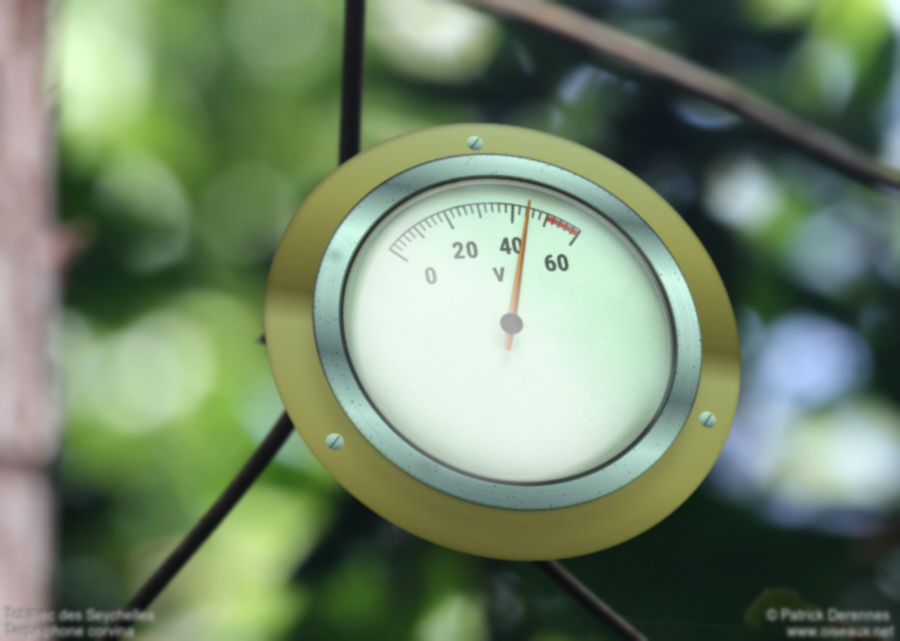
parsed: 44 V
